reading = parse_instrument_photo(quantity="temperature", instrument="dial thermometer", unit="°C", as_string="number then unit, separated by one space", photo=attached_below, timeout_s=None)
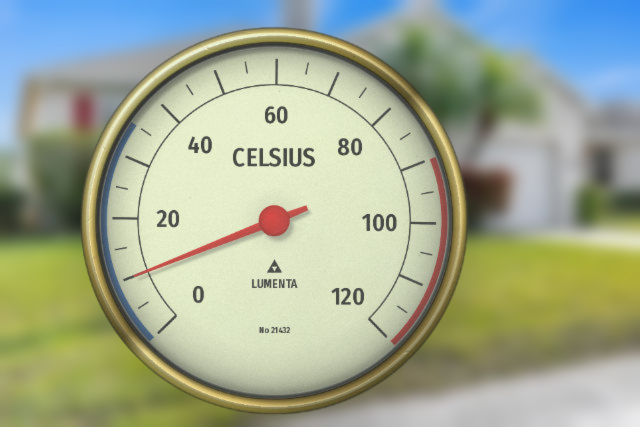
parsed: 10 °C
